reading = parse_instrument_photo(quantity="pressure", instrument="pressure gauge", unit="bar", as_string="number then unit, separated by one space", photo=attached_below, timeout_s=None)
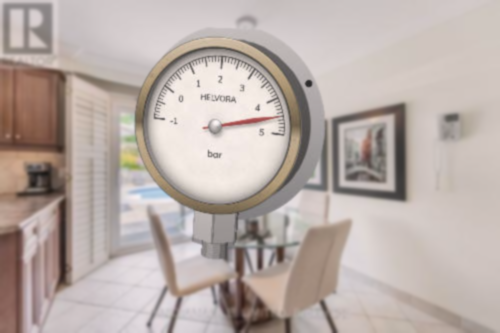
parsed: 4.5 bar
